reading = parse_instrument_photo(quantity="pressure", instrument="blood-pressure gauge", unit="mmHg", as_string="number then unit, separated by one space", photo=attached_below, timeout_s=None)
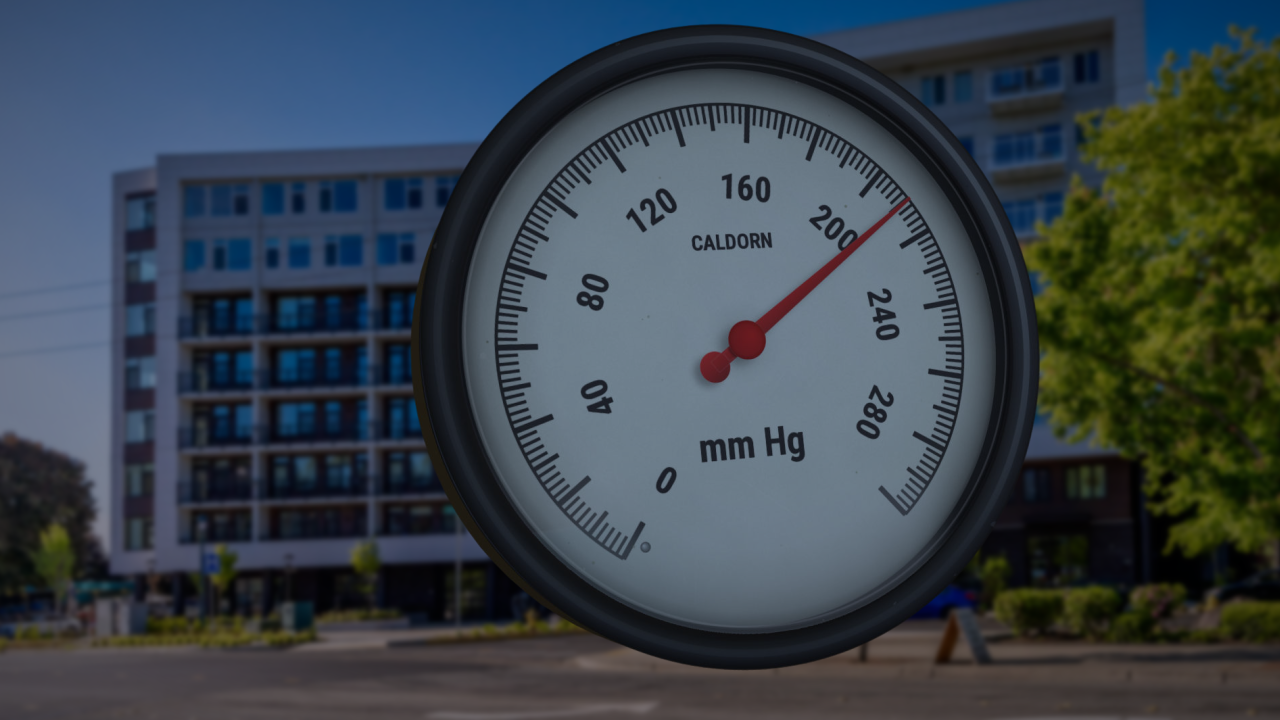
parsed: 210 mmHg
